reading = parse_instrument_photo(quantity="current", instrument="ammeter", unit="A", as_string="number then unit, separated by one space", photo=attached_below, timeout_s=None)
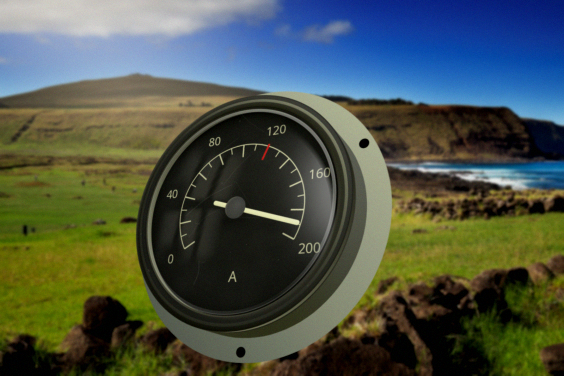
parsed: 190 A
